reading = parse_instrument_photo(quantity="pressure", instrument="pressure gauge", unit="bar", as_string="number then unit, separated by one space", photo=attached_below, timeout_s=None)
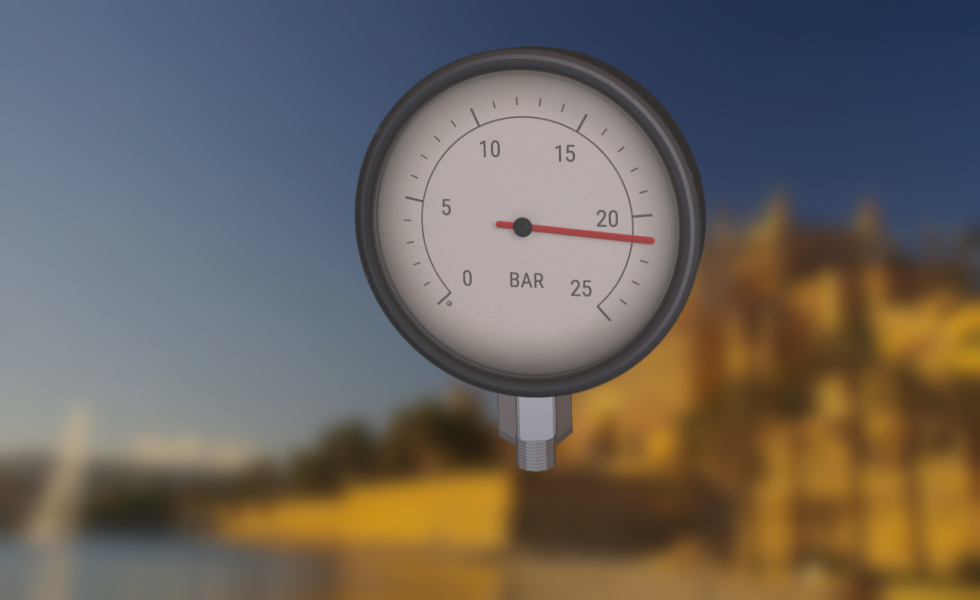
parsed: 21 bar
